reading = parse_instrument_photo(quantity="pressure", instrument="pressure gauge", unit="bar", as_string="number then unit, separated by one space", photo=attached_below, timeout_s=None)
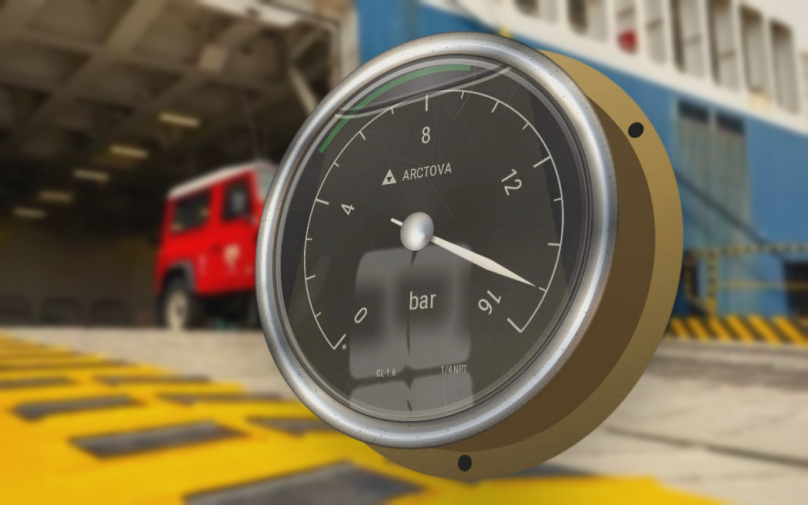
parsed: 15 bar
